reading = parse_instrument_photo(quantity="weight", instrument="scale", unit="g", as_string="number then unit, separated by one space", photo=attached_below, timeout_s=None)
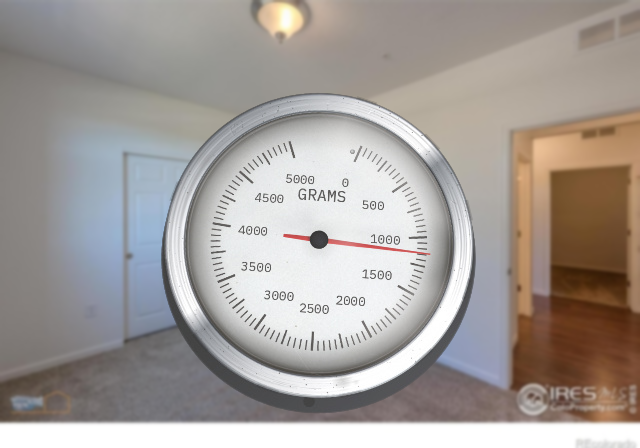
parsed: 1150 g
